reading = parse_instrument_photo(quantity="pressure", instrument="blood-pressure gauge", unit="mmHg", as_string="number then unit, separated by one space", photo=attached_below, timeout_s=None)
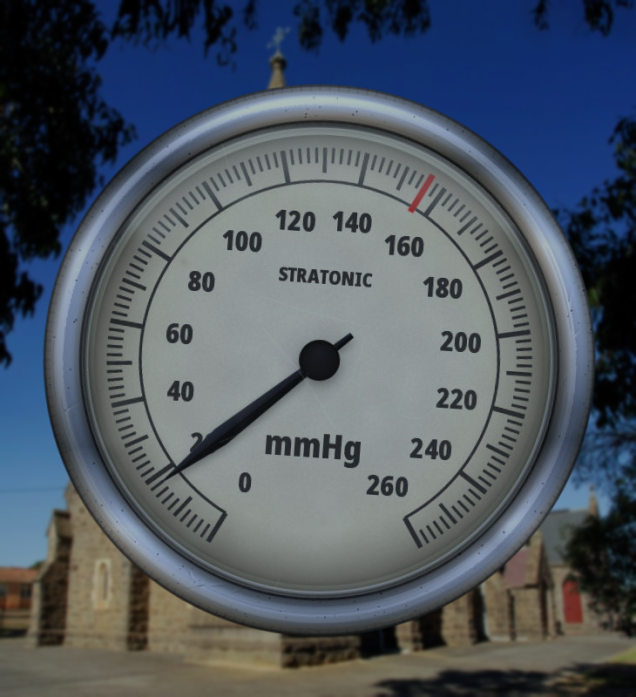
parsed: 18 mmHg
